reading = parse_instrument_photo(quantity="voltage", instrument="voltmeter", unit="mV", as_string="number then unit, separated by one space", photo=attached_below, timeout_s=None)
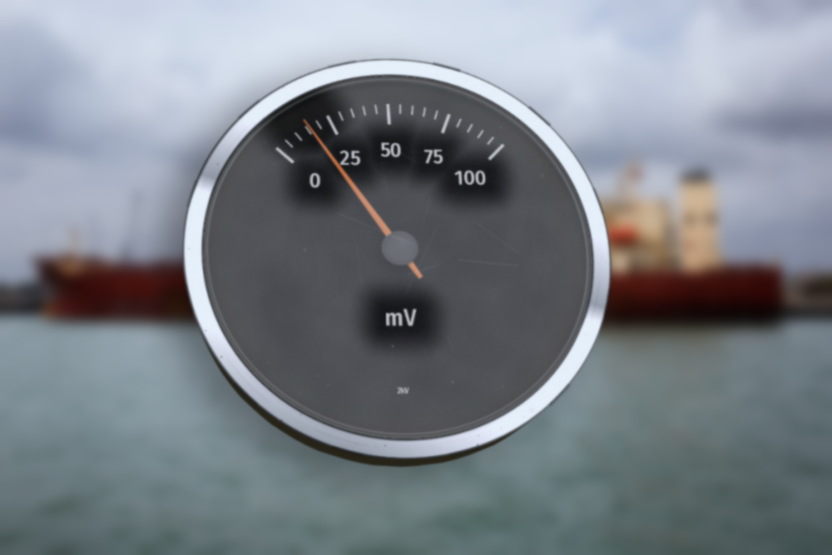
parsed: 15 mV
